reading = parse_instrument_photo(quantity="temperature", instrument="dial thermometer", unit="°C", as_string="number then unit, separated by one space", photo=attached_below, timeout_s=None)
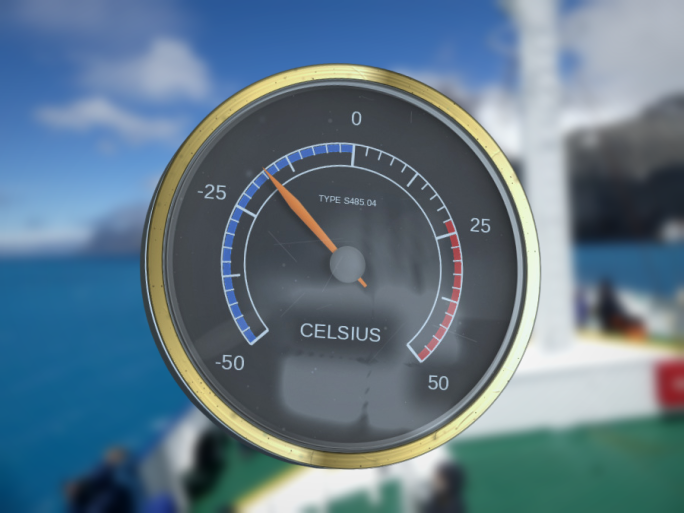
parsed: -17.5 °C
